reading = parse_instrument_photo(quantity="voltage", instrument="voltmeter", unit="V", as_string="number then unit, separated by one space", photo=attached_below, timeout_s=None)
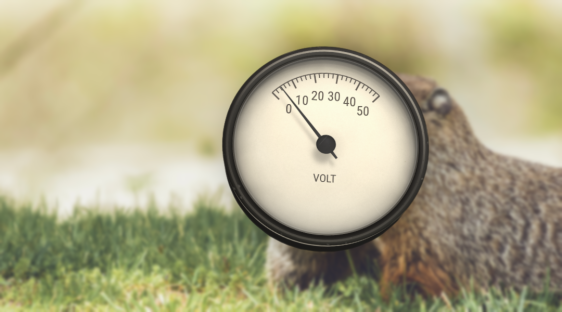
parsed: 4 V
